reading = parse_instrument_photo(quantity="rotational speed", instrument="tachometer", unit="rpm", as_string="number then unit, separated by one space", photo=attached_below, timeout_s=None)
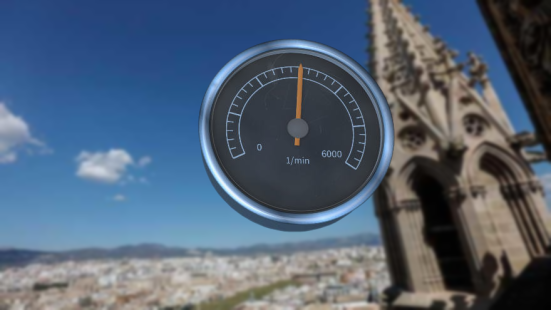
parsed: 3000 rpm
